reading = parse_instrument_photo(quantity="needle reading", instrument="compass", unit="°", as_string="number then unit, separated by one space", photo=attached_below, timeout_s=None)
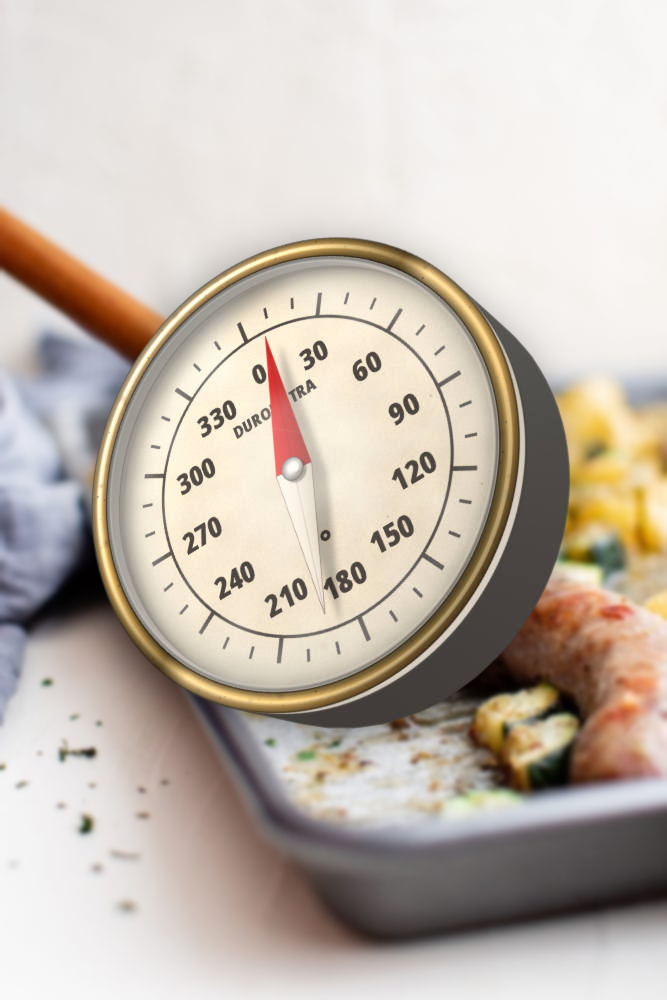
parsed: 10 °
